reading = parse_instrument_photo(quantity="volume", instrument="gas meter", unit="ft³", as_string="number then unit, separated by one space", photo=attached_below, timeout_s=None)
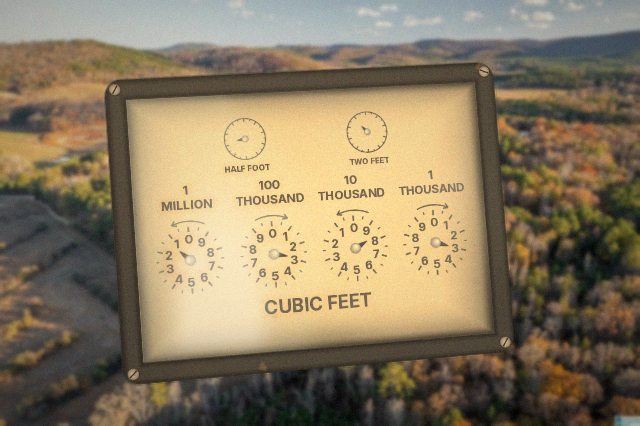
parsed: 128300 ft³
